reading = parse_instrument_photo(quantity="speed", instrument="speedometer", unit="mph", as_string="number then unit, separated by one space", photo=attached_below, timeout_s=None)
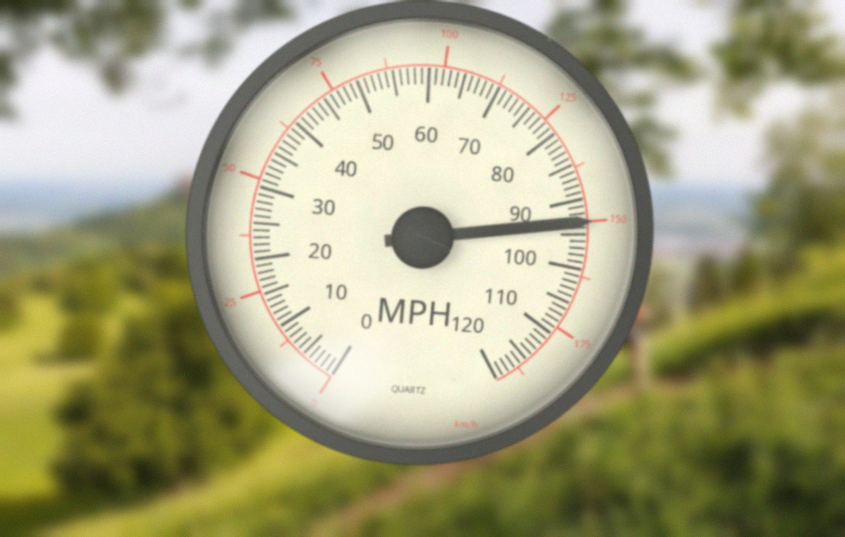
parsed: 93 mph
